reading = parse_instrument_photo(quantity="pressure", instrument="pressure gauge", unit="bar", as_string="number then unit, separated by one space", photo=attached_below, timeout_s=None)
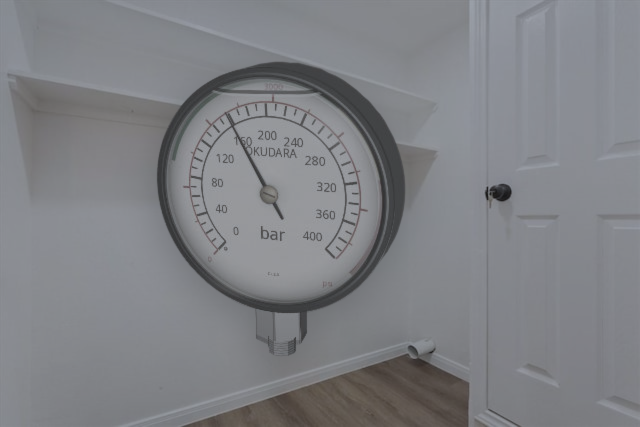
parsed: 160 bar
